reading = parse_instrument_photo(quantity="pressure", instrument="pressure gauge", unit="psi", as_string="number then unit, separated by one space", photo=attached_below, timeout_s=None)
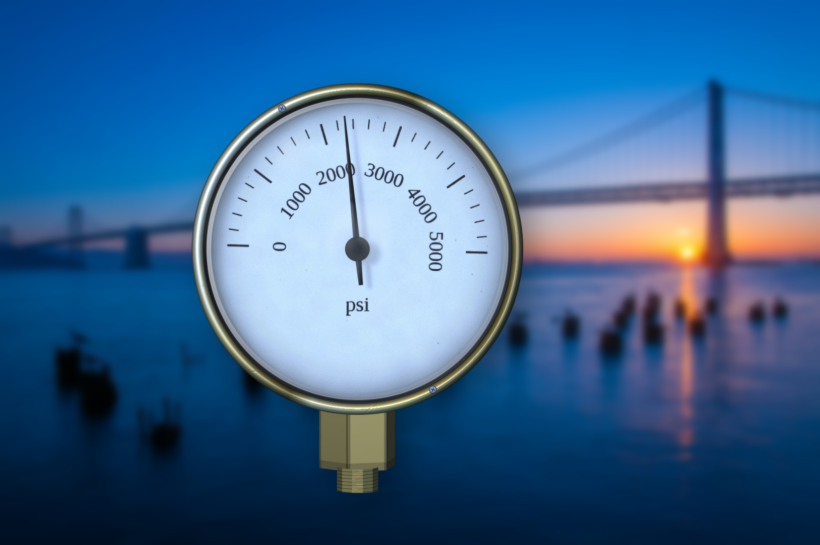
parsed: 2300 psi
